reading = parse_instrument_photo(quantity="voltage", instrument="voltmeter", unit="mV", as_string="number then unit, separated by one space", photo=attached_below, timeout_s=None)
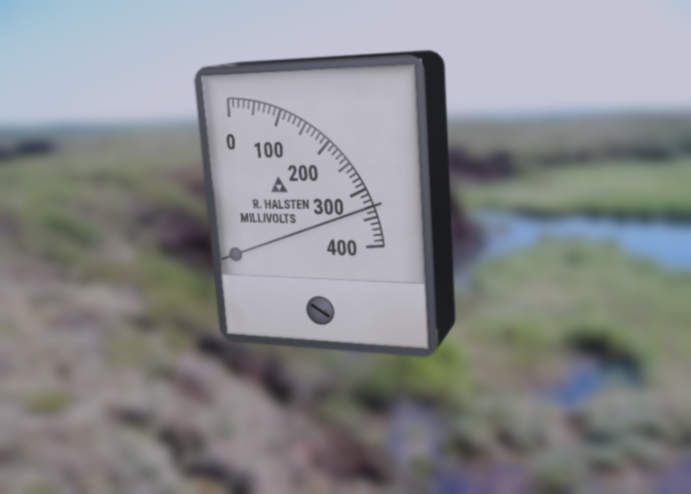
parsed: 330 mV
